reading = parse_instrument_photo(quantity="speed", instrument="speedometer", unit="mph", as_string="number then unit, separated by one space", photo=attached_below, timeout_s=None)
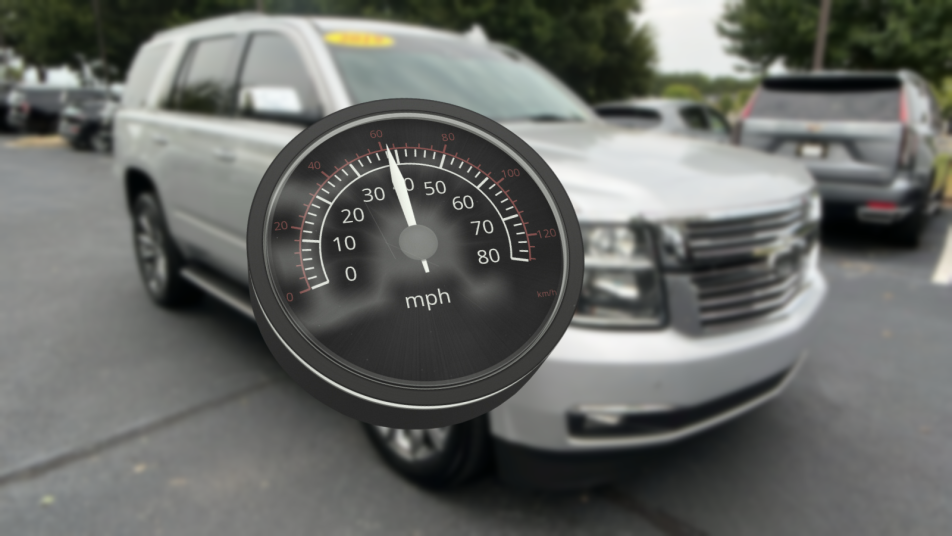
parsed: 38 mph
